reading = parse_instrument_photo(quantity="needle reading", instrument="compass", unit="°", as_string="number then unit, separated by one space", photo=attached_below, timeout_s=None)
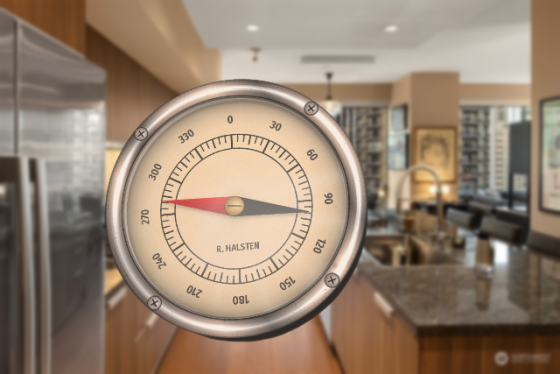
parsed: 280 °
